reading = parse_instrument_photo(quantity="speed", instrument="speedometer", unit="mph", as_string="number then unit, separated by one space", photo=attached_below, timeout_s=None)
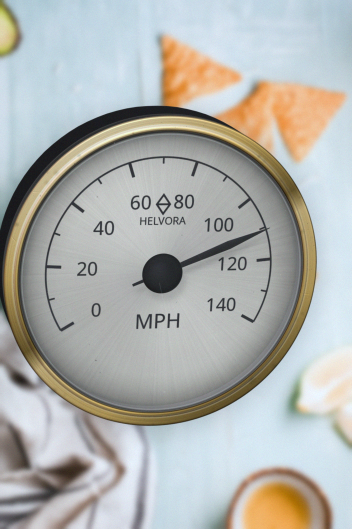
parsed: 110 mph
